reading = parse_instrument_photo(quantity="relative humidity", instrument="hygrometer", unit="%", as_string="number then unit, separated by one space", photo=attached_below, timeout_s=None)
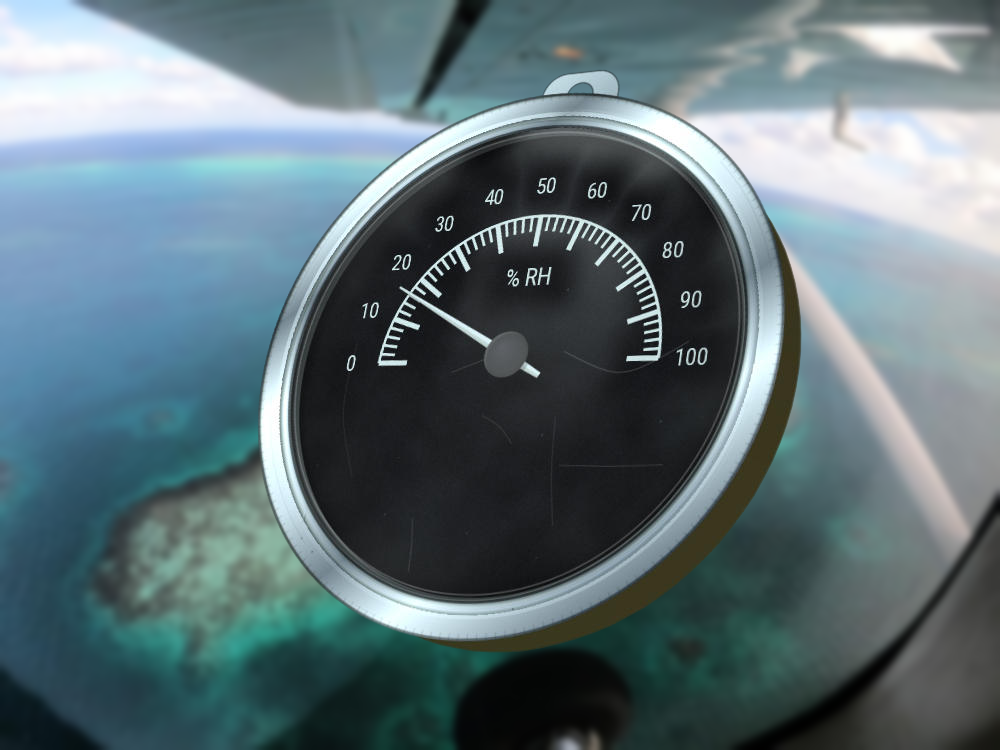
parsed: 16 %
